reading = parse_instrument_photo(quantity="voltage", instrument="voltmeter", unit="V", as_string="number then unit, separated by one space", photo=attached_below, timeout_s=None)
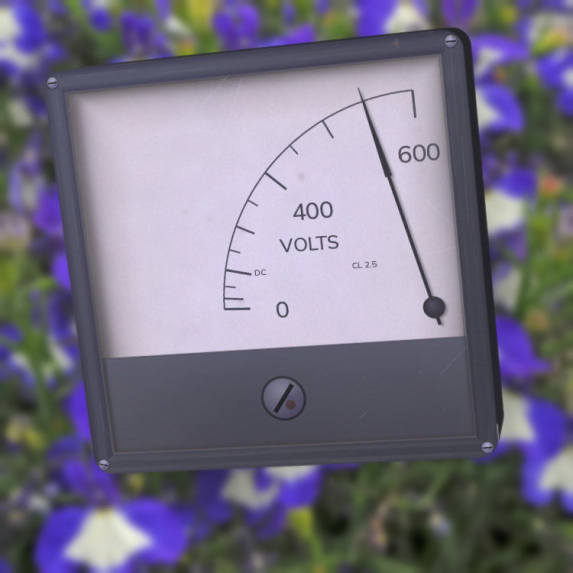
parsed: 550 V
